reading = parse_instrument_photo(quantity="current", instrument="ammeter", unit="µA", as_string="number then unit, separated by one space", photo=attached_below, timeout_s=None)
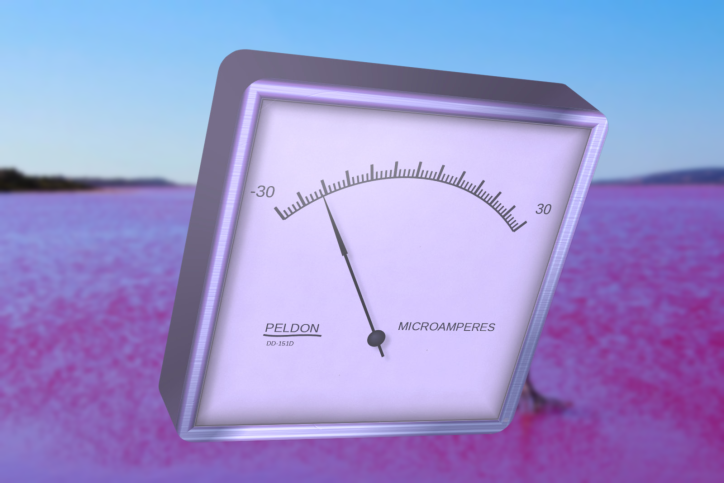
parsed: -21 µA
